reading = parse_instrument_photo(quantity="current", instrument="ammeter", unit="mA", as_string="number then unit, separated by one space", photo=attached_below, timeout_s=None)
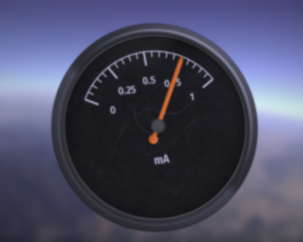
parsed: 0.75 mA
